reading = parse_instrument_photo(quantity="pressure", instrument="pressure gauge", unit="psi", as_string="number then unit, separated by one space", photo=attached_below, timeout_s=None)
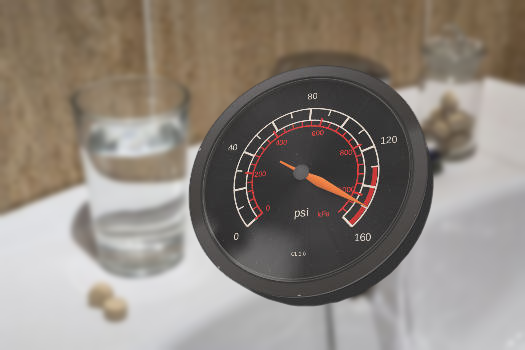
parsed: 150 psi
